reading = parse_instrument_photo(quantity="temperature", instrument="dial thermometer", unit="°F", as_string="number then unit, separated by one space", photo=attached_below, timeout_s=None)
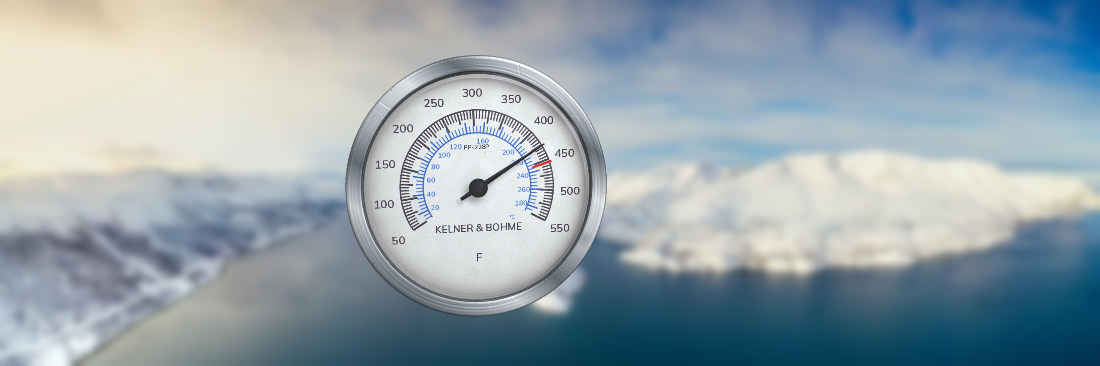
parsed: 425 °F
